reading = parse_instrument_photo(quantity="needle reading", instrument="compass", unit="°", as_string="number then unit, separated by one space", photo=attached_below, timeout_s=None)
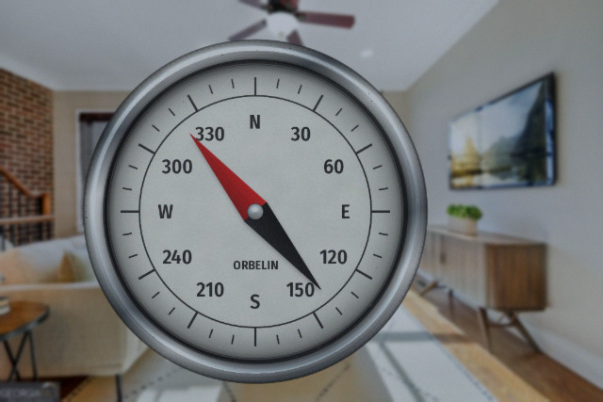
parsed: 320 °
